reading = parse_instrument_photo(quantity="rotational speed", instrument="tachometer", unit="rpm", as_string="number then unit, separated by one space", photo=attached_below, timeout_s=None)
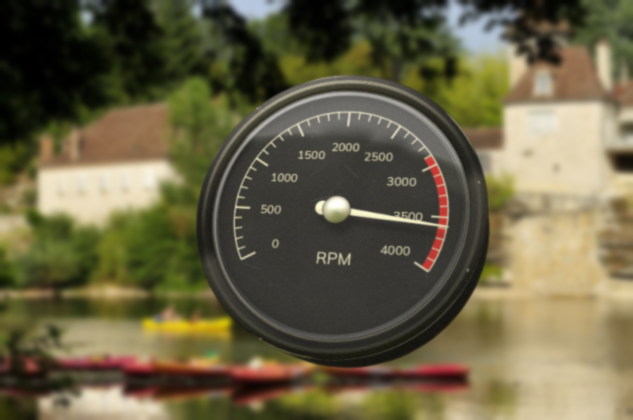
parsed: 3600 rpm
